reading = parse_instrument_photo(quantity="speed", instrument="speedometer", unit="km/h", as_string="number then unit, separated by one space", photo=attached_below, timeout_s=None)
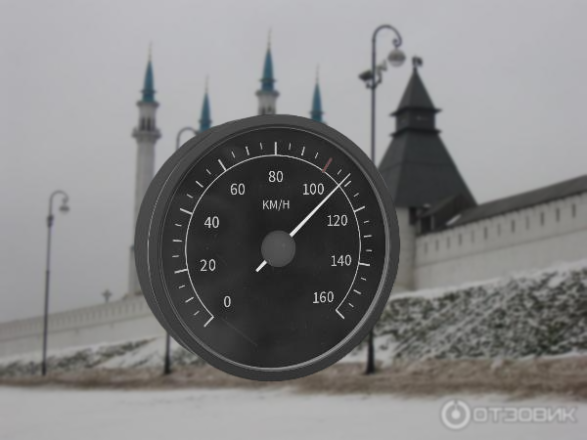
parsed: 107.5 km/h
